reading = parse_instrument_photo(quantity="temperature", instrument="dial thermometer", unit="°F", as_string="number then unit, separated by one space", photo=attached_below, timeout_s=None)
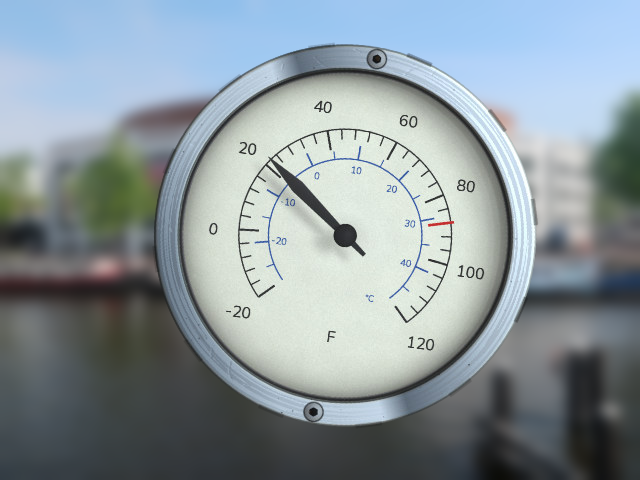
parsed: 22 °F
